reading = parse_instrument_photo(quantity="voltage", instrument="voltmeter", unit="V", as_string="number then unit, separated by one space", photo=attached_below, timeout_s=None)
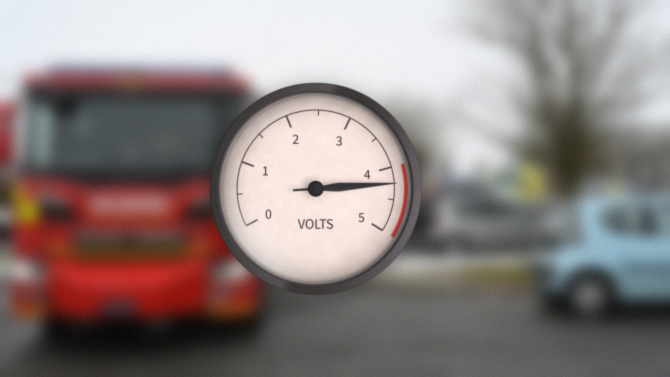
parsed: 4.25 V
